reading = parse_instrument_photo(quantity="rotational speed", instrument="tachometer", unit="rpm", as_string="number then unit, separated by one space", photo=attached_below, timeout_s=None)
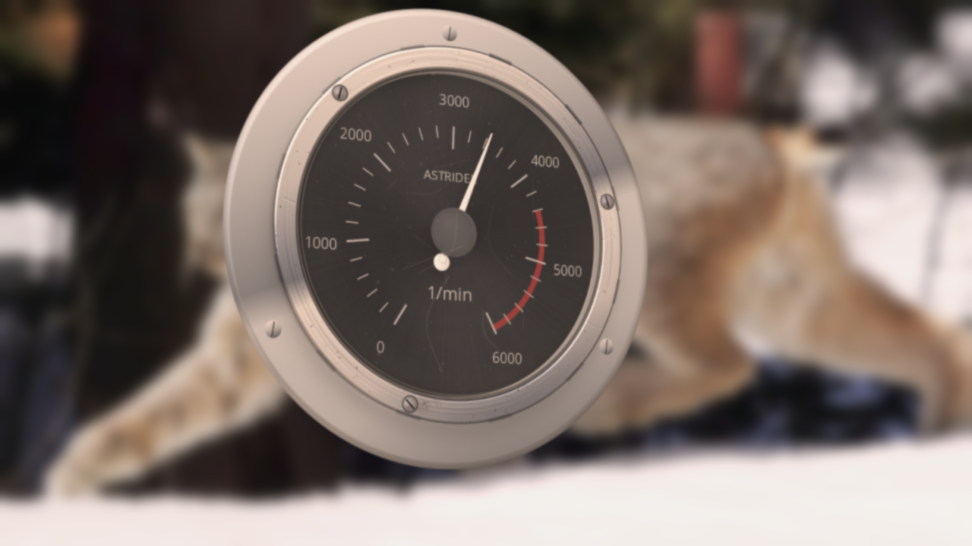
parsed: 3400 rpm
